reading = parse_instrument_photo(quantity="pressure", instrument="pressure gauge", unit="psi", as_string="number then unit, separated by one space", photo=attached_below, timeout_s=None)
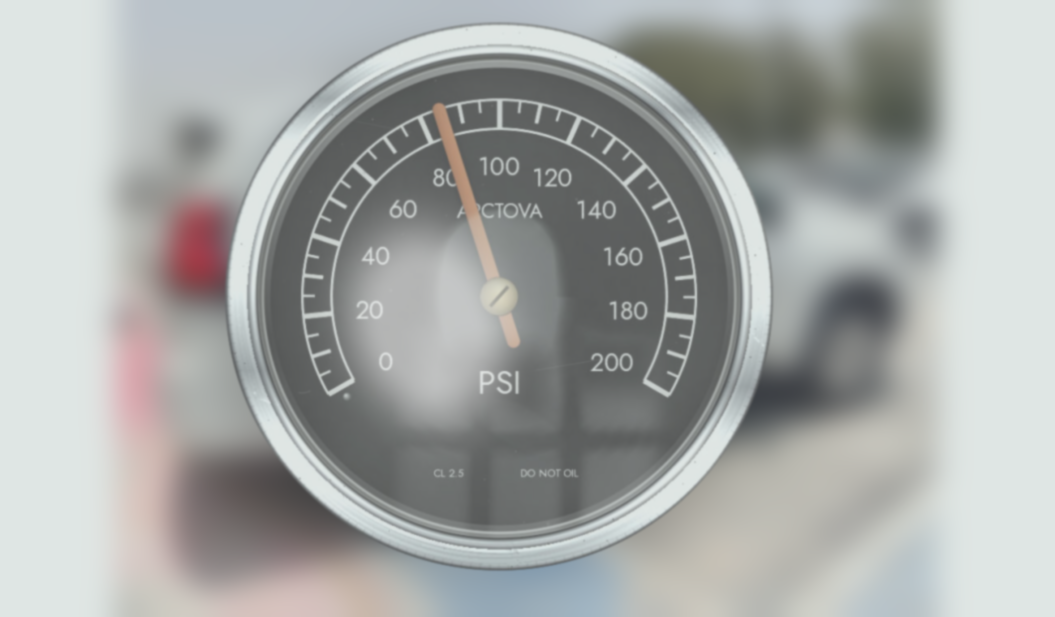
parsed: 85 psi
